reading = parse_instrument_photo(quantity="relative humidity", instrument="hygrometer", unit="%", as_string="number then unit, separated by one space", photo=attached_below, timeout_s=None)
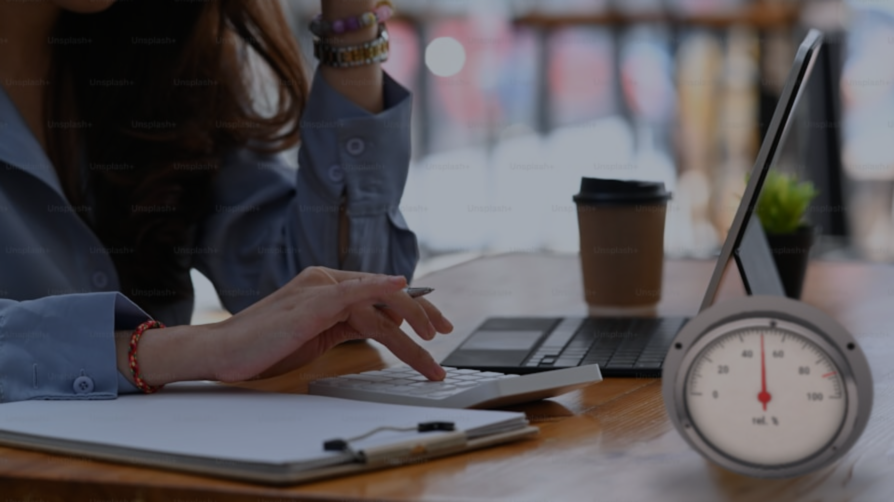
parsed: 50 %
